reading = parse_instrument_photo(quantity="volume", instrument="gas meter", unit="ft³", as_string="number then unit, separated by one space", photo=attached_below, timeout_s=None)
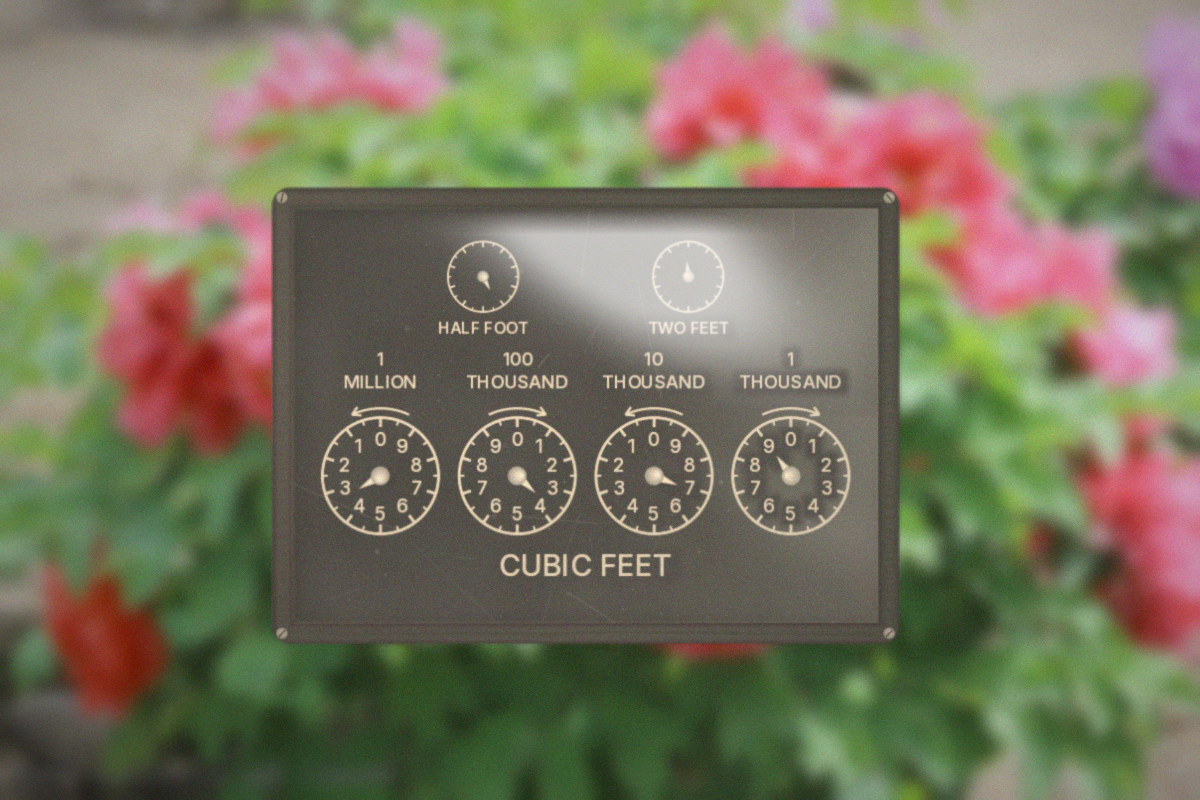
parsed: 336900 ft³
